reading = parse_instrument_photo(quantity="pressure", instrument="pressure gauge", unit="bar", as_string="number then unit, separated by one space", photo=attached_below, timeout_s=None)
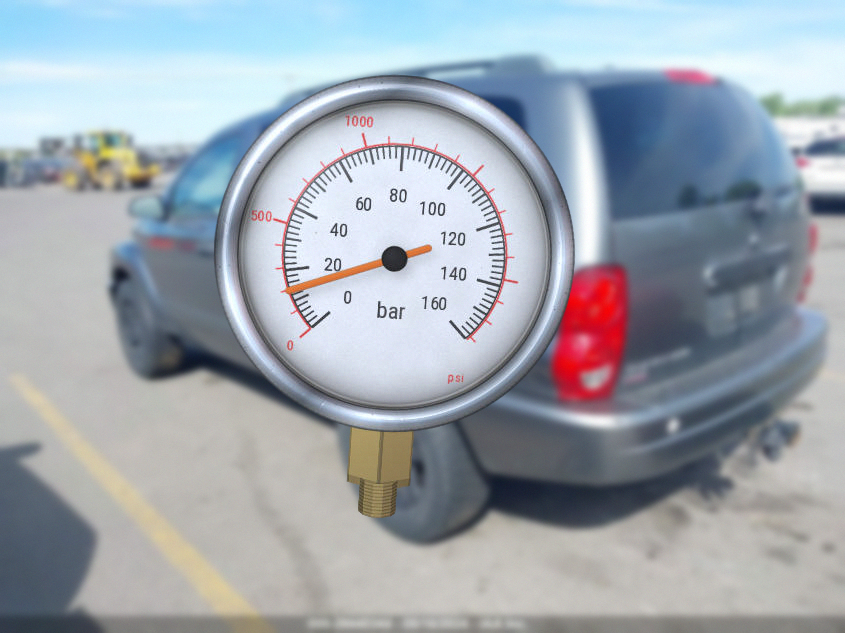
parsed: 14 bar
